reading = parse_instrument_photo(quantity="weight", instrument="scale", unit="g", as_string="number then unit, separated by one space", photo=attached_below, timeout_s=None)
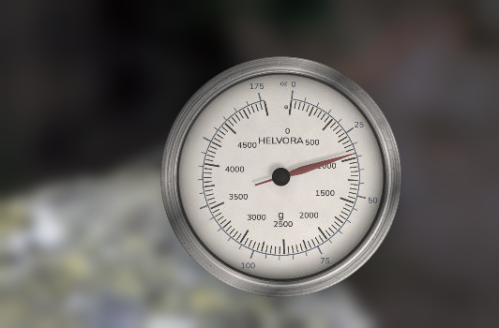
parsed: 950 g
